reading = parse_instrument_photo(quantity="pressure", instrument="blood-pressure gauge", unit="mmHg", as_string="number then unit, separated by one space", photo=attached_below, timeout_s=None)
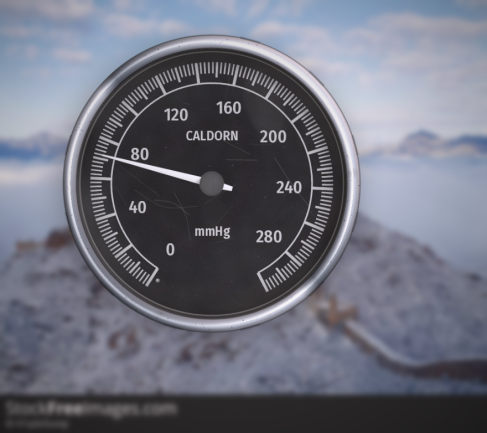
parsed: 72 mmHg
